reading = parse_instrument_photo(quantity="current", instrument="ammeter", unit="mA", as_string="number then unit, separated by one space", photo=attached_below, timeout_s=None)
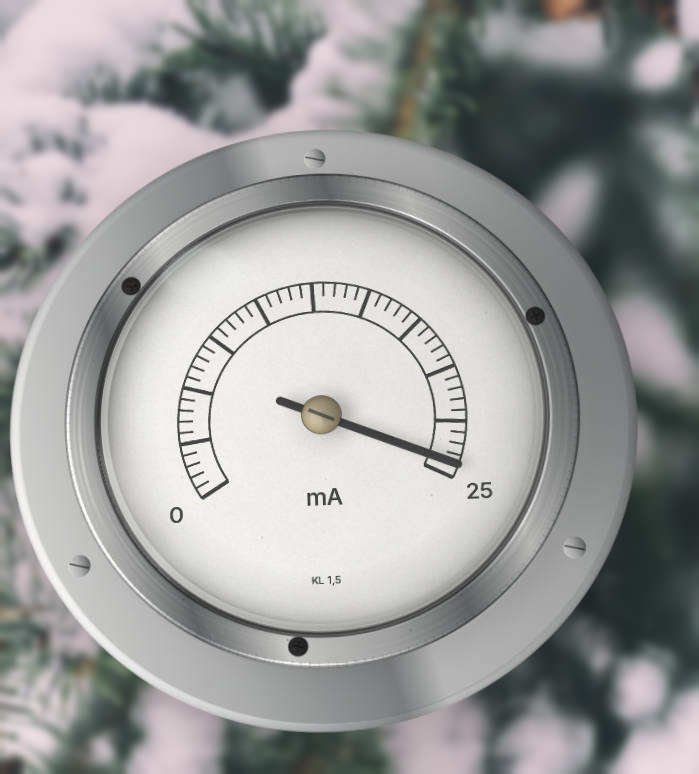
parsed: 24.5 mA
